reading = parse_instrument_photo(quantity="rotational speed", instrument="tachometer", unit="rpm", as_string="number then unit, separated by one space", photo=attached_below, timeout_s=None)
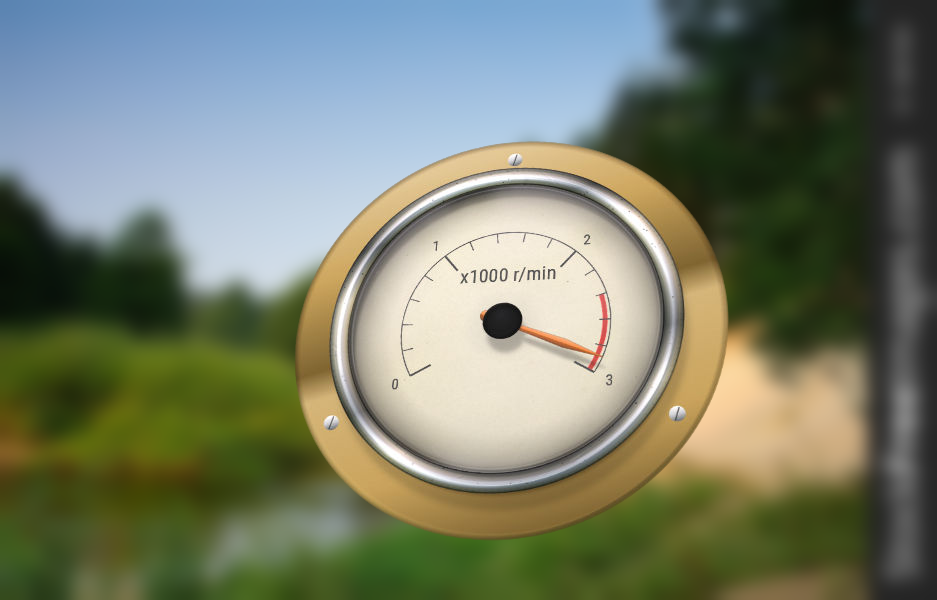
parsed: 2900 rpm
